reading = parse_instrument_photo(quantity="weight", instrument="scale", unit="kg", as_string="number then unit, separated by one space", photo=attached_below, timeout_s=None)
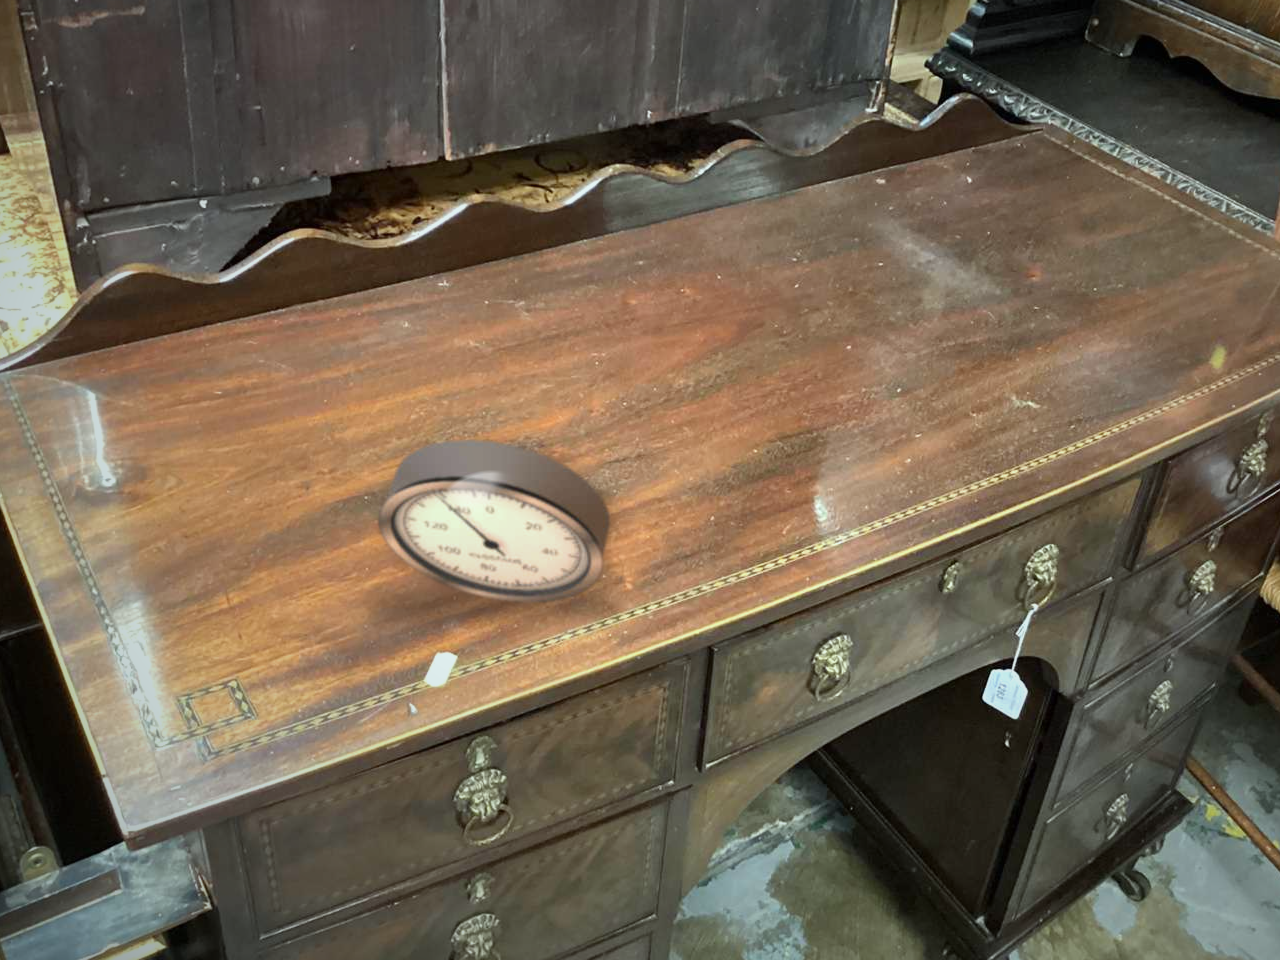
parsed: 140 kg
